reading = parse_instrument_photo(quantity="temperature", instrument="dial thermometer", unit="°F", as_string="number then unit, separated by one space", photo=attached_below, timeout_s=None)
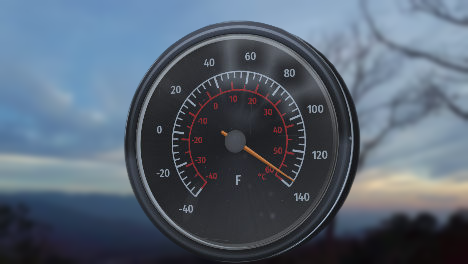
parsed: 136 °F
